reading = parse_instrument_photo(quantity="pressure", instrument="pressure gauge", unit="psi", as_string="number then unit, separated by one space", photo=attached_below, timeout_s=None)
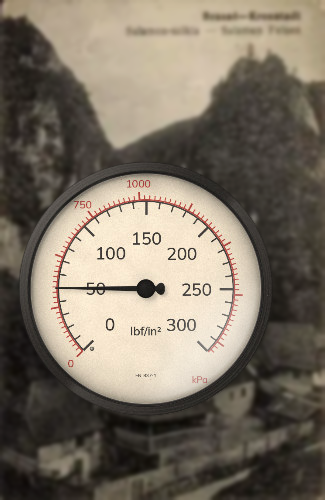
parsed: 50 psi
